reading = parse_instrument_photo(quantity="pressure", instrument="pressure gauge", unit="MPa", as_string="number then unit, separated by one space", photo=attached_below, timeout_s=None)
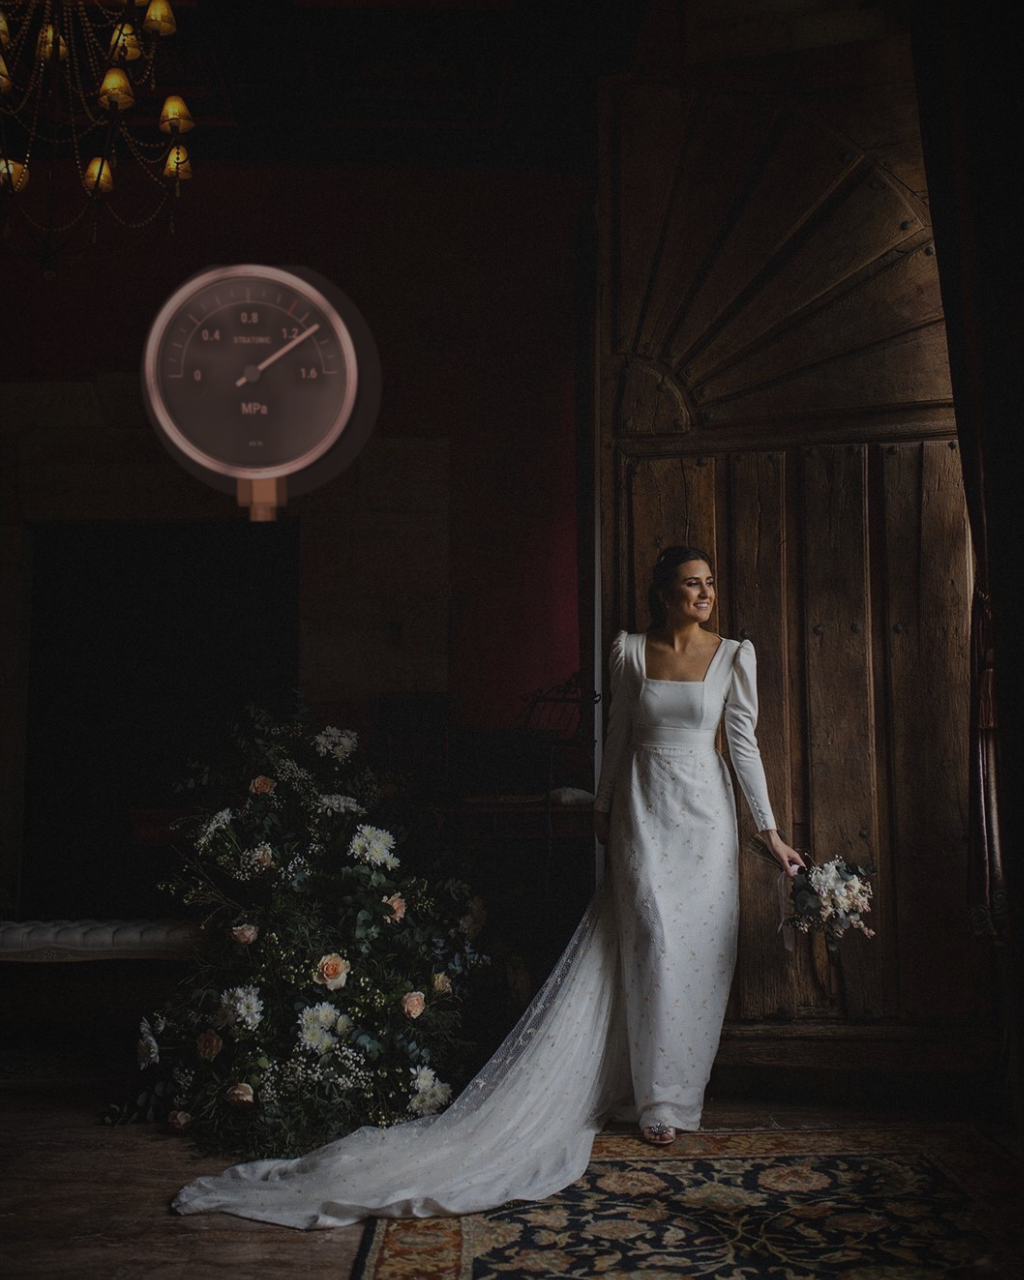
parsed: 1.3 MPa
